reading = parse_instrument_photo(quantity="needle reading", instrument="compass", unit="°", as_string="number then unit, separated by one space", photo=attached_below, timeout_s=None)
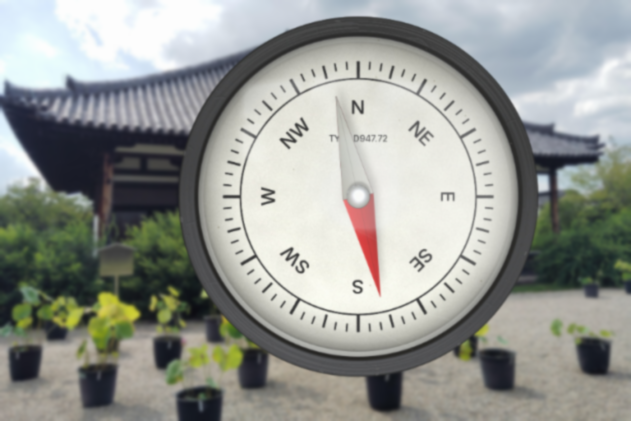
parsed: 167.5 °
